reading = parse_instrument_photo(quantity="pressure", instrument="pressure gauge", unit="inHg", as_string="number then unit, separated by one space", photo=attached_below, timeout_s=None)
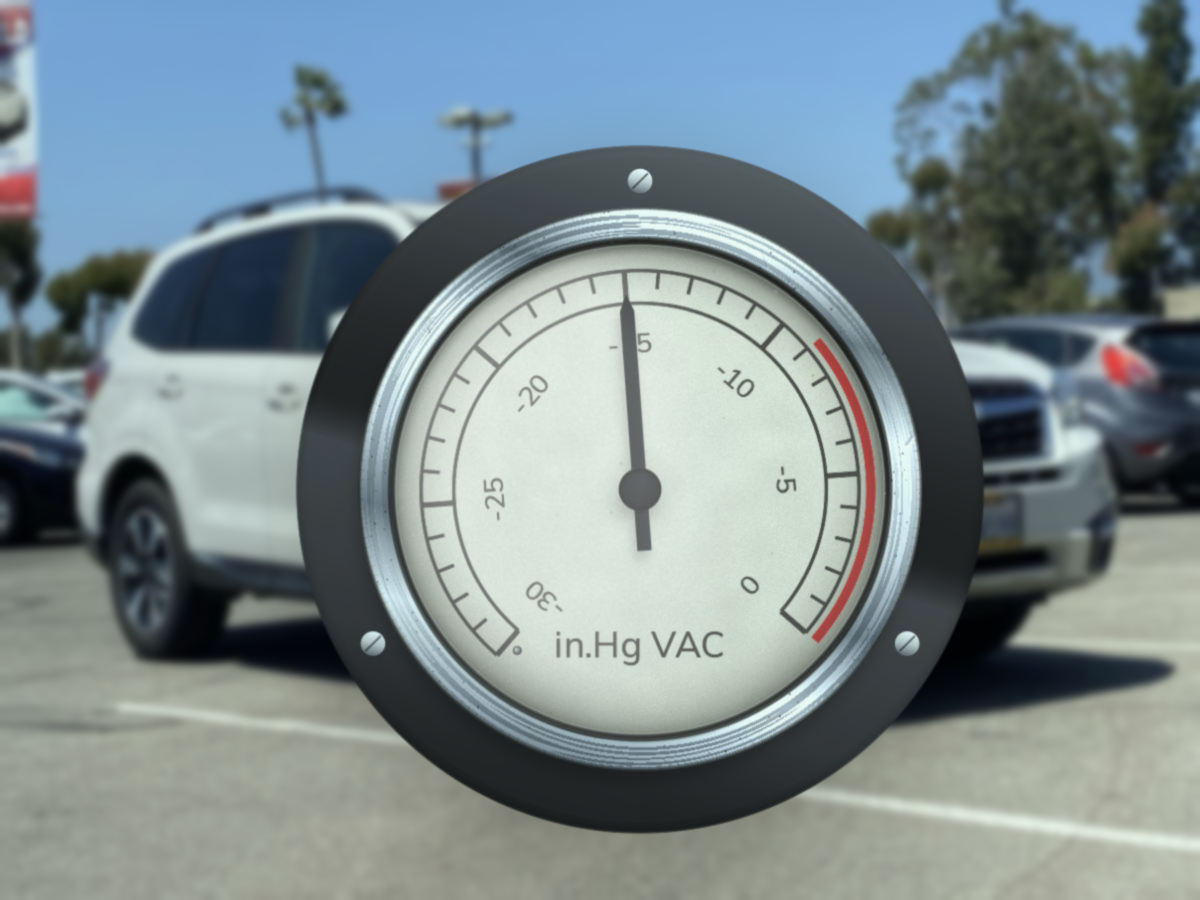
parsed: -15 inHg
